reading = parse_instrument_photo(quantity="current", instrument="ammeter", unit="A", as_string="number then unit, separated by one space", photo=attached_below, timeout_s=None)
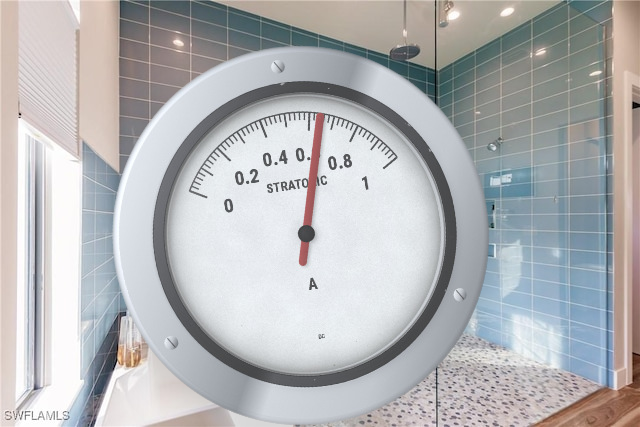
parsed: 0.64 A
